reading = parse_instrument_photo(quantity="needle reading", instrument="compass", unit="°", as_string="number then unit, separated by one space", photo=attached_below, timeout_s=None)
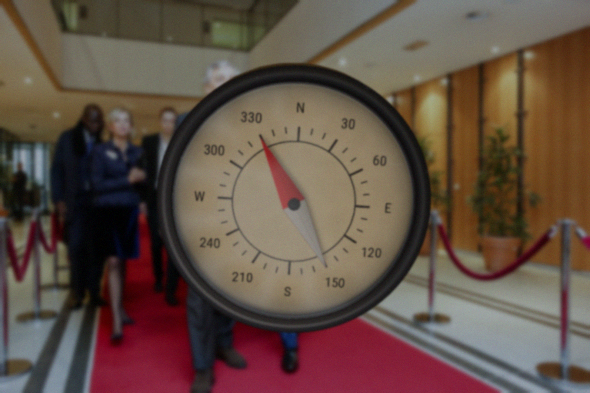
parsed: 330 °
